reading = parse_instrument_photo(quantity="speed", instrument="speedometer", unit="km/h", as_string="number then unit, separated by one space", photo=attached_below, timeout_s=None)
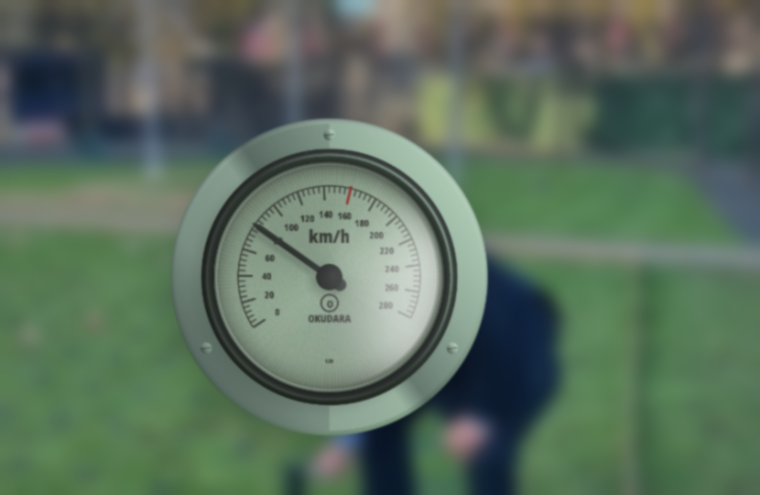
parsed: 80 km/h
